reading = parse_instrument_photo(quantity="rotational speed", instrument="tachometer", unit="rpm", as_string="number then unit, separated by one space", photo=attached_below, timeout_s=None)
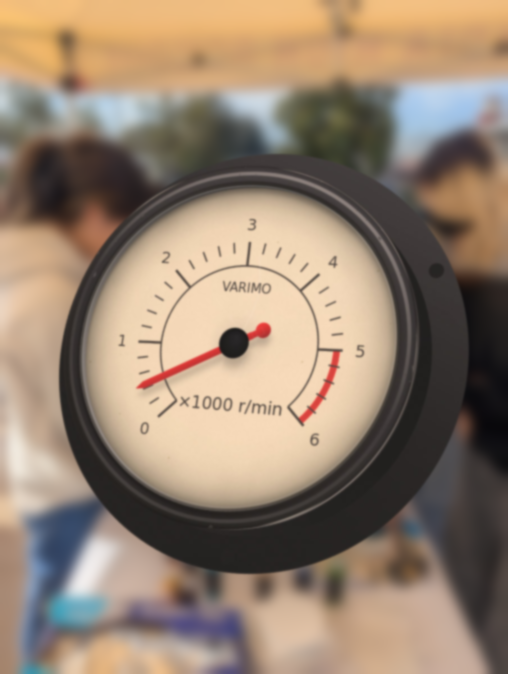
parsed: 400 rpm
